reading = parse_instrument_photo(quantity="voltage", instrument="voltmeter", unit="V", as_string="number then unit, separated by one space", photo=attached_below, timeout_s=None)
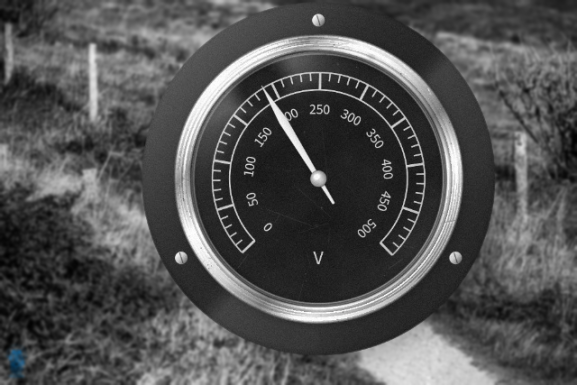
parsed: 190 V
